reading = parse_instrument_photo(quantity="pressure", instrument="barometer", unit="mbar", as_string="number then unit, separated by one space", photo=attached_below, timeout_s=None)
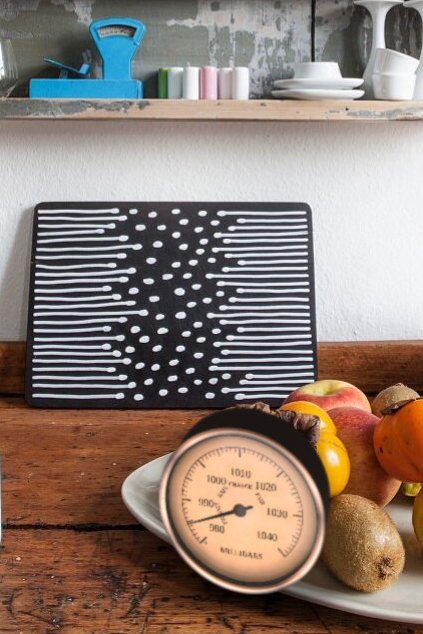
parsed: 985 mbar
